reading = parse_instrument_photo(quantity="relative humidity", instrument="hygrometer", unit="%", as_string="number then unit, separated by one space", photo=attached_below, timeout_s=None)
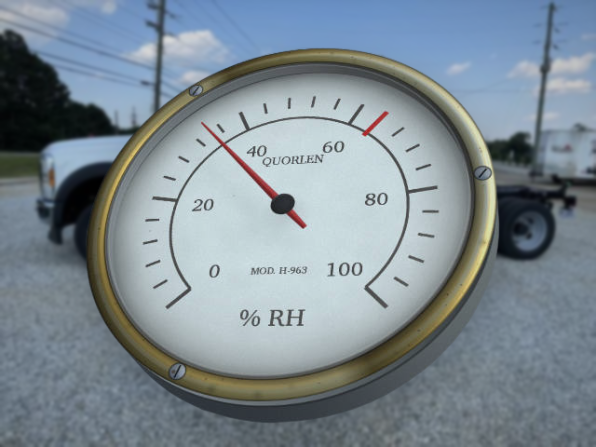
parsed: 34 %
